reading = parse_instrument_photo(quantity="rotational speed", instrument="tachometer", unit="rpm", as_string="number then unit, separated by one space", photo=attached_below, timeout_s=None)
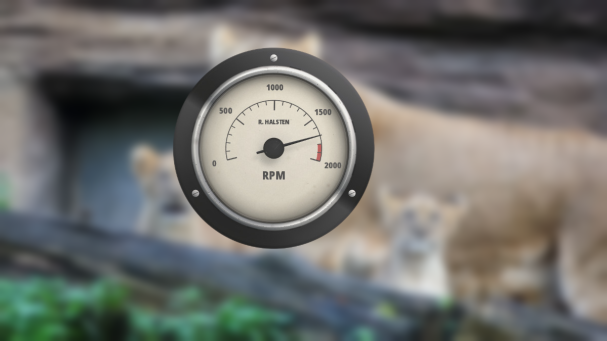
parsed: 1700 rpm
